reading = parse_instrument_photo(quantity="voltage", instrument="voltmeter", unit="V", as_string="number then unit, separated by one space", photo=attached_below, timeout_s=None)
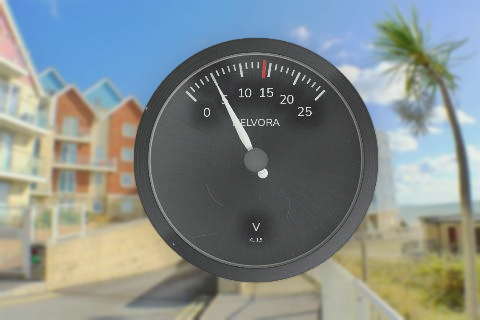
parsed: 5 V
